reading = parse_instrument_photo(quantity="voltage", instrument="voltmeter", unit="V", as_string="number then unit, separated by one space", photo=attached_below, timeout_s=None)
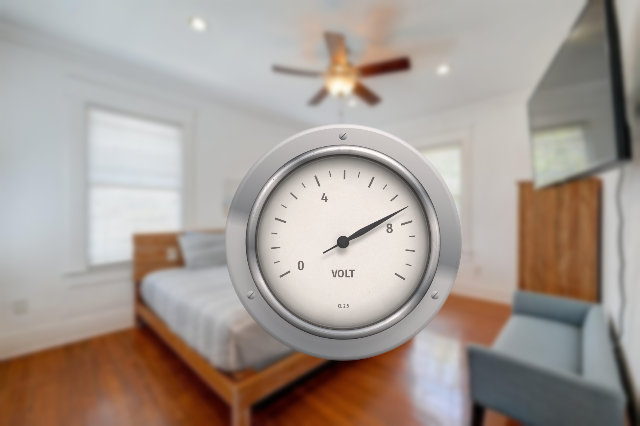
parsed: 7.5 V
